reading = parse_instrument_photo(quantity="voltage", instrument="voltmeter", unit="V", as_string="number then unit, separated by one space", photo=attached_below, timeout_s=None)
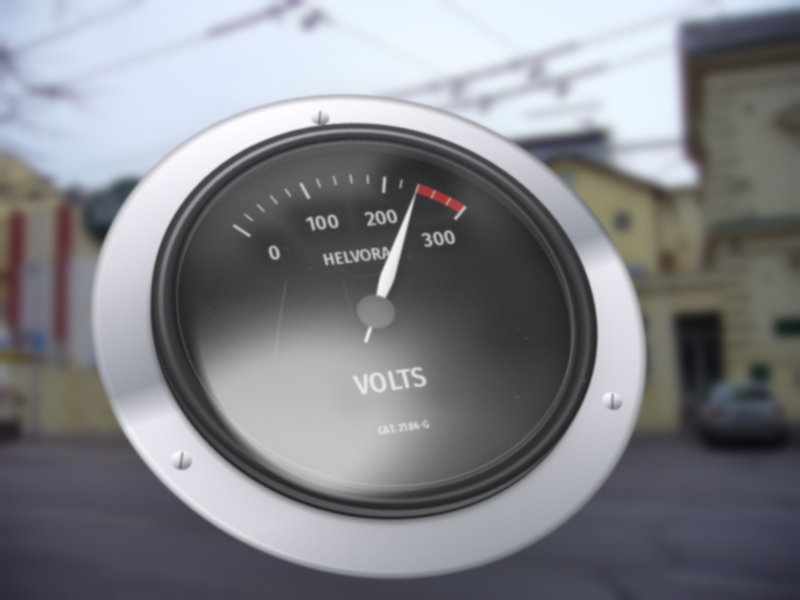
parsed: 240 V
